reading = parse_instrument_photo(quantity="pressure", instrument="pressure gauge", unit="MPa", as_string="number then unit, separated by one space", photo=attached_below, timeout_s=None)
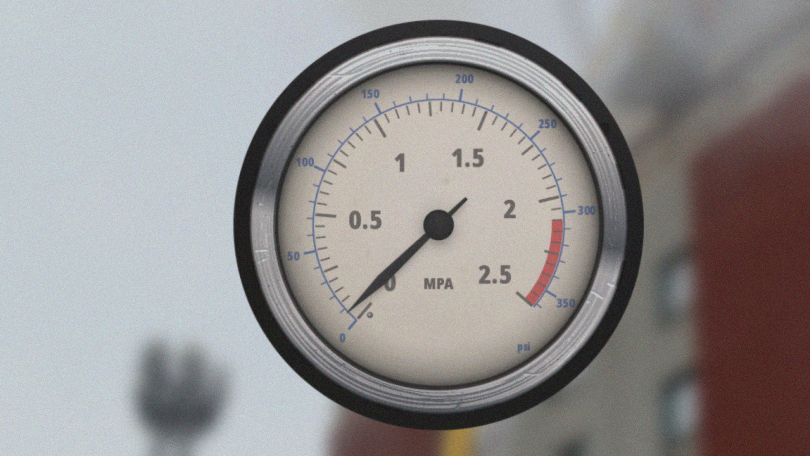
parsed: 0.05 MPa
